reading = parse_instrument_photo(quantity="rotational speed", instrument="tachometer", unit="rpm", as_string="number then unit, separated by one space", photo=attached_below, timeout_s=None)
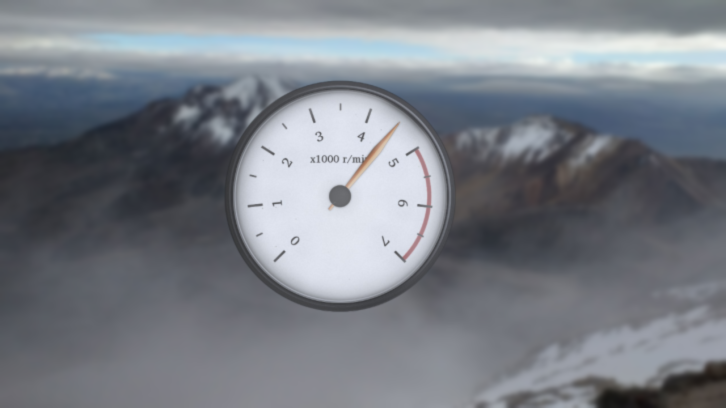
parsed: 4500 rpm
